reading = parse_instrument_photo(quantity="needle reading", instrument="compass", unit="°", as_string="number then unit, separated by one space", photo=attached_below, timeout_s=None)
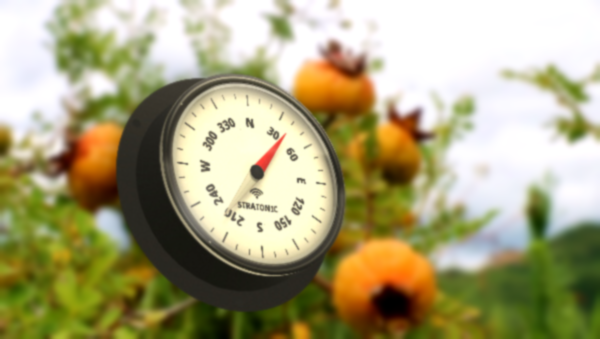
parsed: 40 °
